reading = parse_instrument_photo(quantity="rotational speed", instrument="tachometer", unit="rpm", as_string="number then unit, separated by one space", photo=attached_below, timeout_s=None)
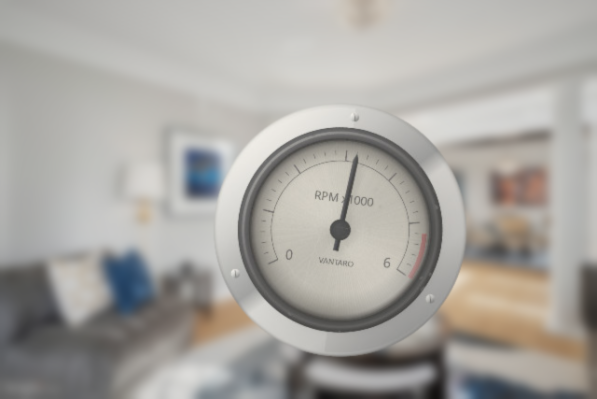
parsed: 3200 rpm
